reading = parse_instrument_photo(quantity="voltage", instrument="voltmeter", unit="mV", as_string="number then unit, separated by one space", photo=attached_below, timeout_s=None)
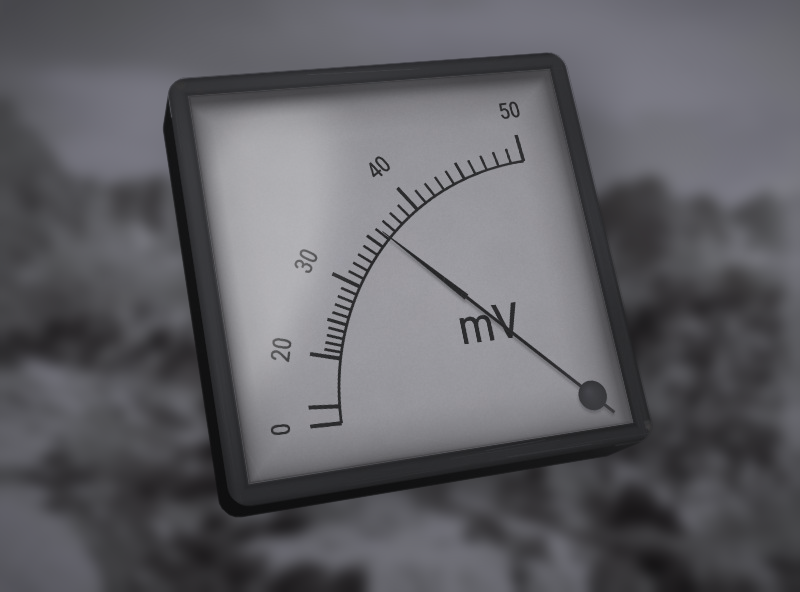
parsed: 36 mV
